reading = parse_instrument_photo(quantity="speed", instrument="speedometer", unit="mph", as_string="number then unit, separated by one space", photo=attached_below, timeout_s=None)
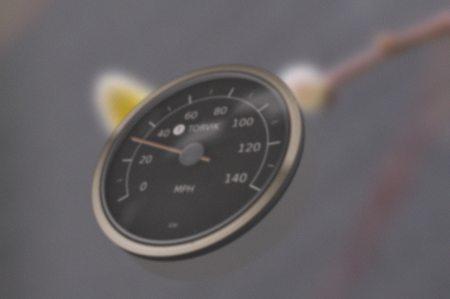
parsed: 30 mph
